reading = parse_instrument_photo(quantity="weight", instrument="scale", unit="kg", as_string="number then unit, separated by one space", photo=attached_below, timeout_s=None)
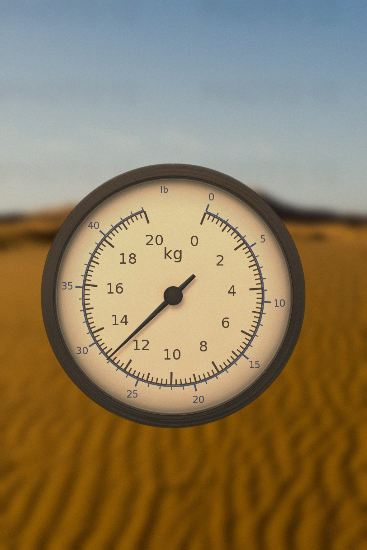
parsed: 12.8 kg
